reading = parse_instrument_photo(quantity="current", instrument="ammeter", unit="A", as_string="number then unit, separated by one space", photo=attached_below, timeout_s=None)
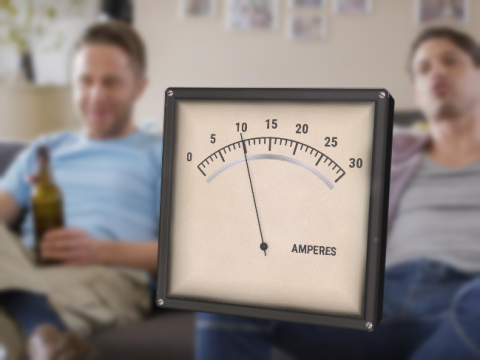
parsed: 10 A
